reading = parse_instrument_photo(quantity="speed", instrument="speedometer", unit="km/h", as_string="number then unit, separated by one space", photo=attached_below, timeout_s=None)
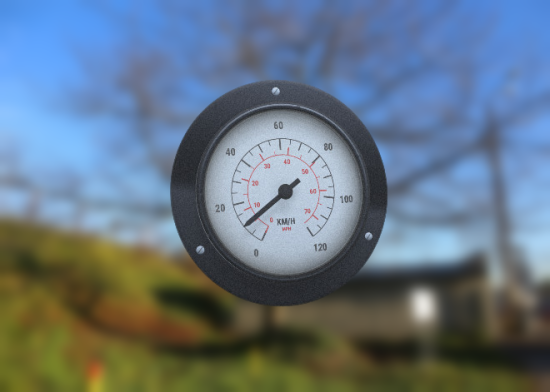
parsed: 10 km/h
